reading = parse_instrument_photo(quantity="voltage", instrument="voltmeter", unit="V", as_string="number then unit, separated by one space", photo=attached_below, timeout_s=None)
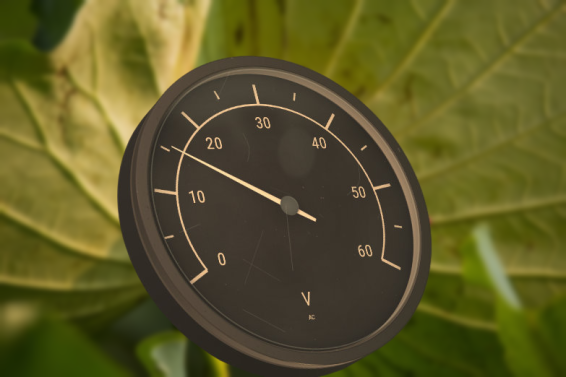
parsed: 15 V
